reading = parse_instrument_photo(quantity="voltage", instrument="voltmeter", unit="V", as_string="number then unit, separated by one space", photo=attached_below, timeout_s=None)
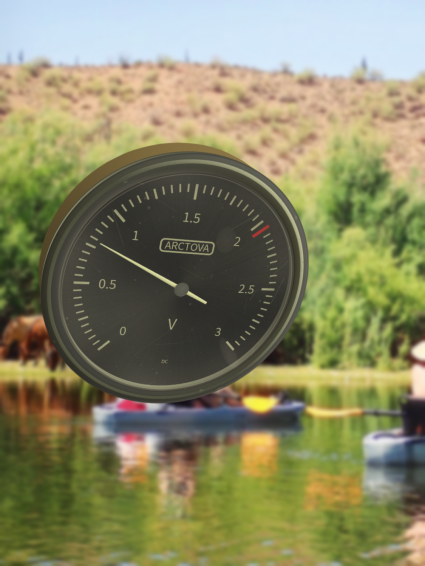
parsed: 0.8 V
